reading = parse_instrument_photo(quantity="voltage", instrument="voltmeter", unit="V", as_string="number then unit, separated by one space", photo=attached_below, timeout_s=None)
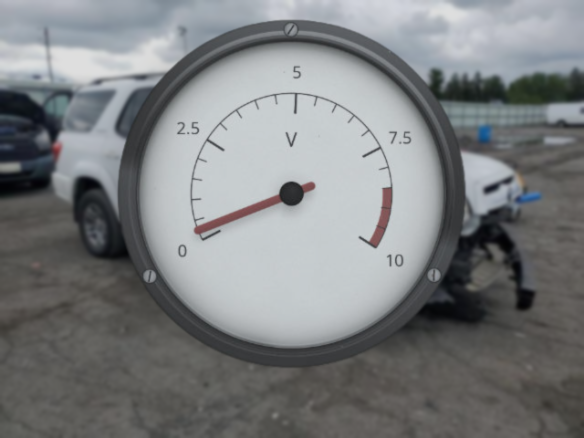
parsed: 0.25 V
